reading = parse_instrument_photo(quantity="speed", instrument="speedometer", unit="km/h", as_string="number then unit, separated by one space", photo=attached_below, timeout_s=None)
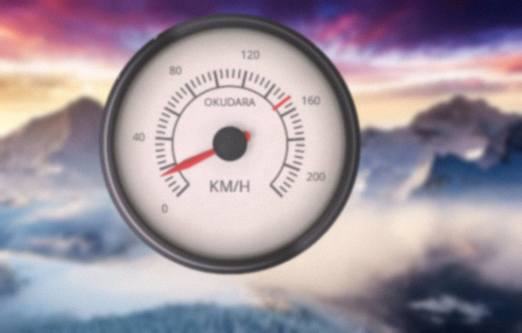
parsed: 16 km/h
